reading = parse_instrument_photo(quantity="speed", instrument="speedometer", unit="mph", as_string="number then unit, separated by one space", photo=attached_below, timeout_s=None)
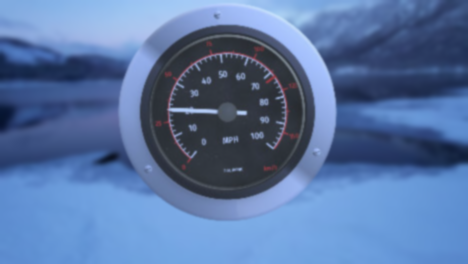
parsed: 20 mph
